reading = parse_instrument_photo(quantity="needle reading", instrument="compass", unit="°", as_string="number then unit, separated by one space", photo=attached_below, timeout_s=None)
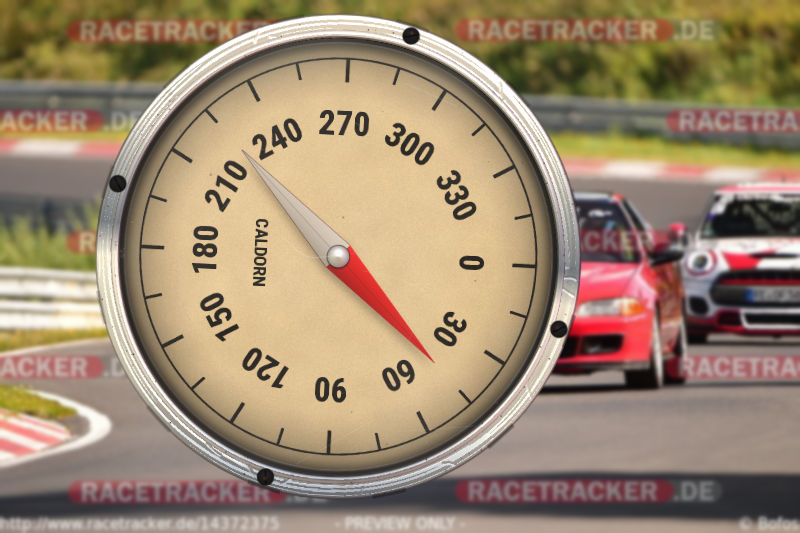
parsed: 45 °
